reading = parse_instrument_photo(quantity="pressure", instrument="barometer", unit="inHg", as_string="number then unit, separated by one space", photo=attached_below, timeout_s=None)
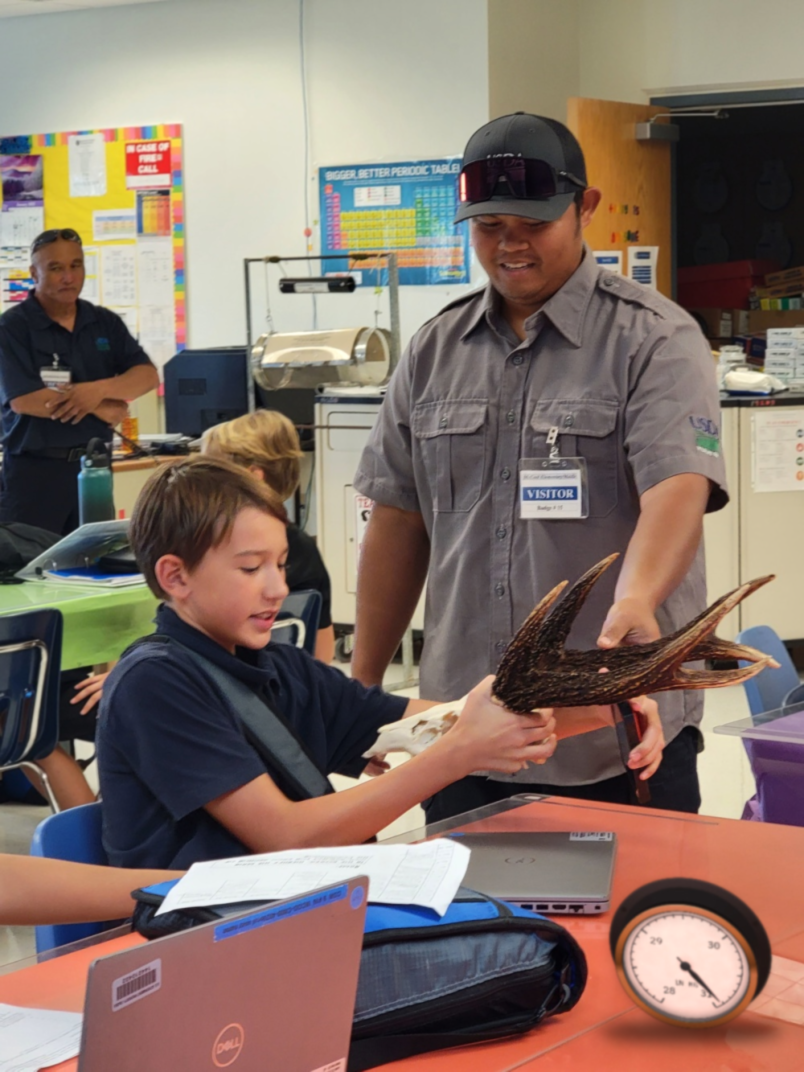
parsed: 30.9 inHg
